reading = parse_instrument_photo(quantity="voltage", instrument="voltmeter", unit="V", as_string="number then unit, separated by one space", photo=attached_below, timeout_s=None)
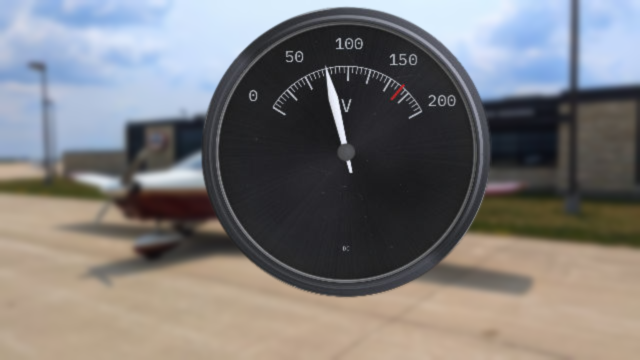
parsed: 75 V
